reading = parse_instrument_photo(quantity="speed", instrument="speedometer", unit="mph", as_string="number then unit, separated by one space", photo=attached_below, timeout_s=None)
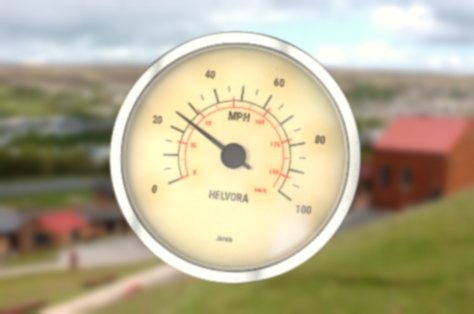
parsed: 25 mph
